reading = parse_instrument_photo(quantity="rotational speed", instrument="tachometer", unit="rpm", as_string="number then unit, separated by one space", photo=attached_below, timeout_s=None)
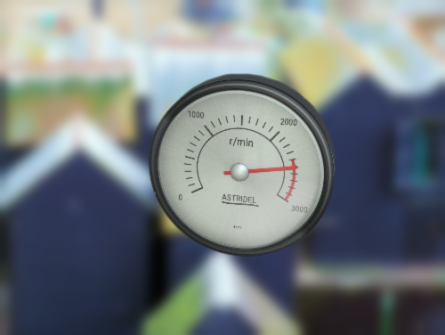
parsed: 2500 rpm
